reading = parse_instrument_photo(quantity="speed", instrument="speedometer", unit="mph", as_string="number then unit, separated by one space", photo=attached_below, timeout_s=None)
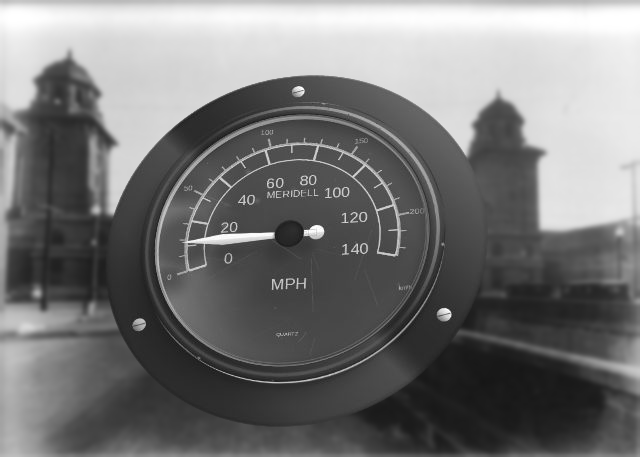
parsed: 10 mph
